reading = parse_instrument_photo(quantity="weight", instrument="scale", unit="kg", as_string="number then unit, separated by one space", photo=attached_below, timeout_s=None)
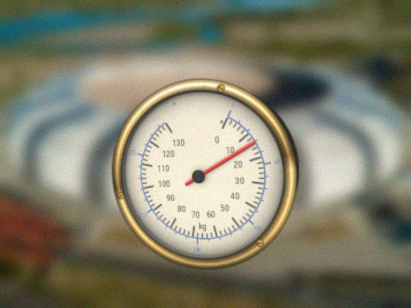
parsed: 14 kg
